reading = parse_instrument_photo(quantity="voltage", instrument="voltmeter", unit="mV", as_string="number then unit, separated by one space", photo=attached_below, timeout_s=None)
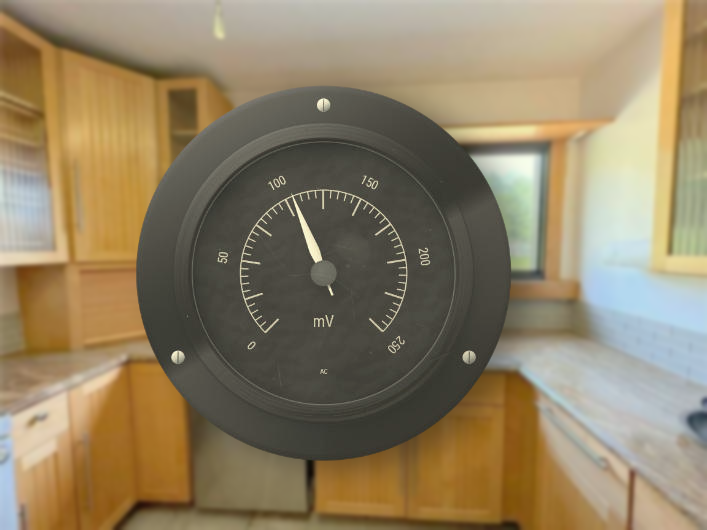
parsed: 105 mV
